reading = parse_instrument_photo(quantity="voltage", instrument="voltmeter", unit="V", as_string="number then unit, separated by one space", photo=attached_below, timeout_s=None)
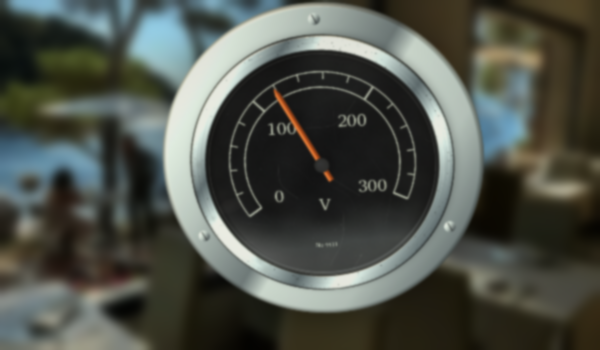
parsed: 120 V
